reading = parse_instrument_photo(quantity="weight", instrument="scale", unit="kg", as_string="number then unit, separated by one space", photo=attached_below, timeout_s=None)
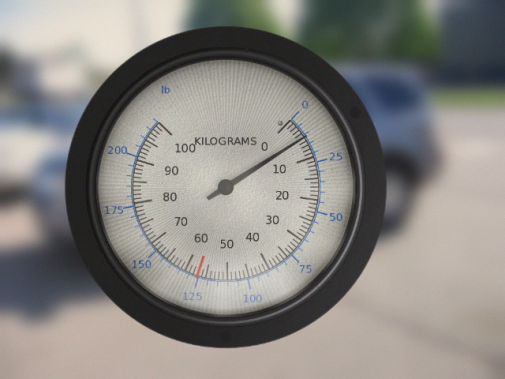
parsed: 5 kg
